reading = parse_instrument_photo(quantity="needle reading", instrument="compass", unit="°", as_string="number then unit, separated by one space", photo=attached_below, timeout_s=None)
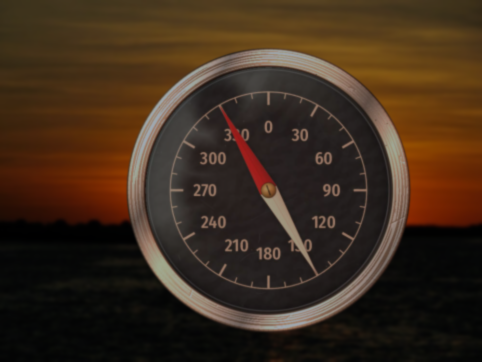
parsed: 330 °
